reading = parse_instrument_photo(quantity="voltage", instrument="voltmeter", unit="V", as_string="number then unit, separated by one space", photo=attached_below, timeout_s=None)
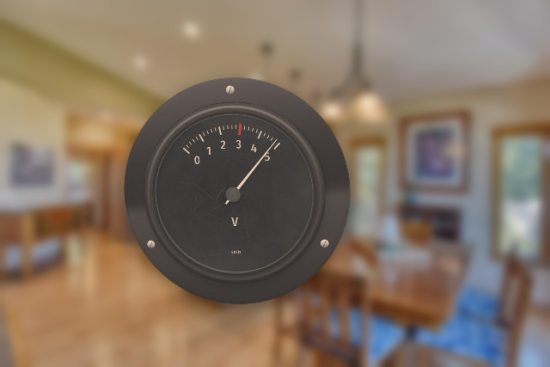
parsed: 4.8 V
